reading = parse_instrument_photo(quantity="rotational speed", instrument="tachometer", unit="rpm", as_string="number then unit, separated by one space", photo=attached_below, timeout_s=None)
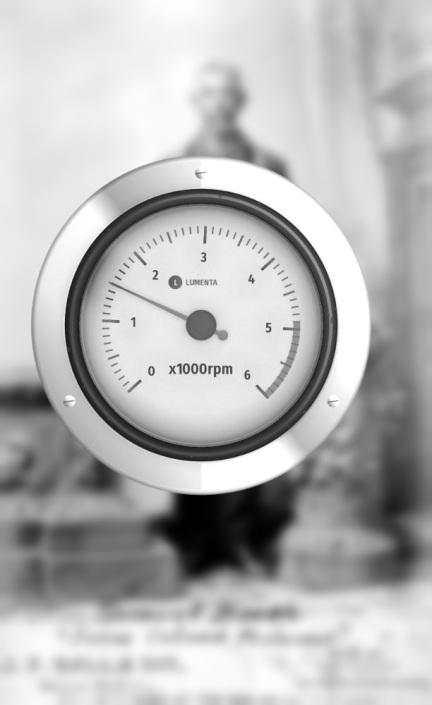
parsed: 1500 rpm
